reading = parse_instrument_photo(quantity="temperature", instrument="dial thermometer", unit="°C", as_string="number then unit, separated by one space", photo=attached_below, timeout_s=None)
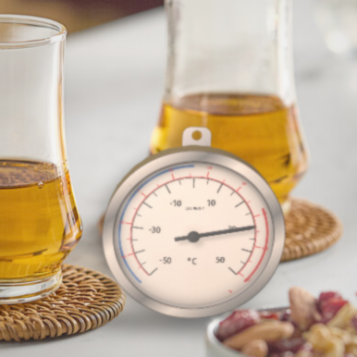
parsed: 30 °C
